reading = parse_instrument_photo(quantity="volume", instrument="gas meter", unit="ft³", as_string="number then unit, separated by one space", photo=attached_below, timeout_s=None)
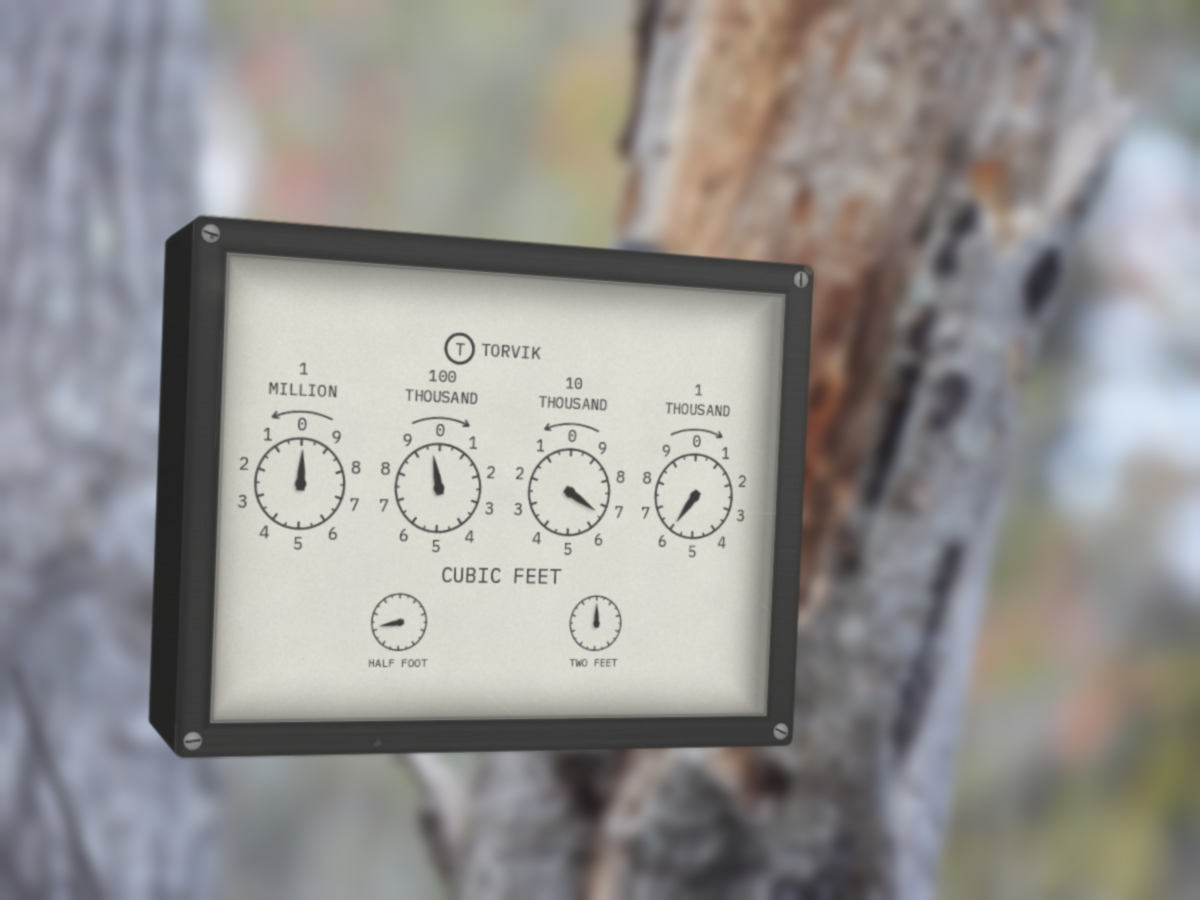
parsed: 996600 ft³
